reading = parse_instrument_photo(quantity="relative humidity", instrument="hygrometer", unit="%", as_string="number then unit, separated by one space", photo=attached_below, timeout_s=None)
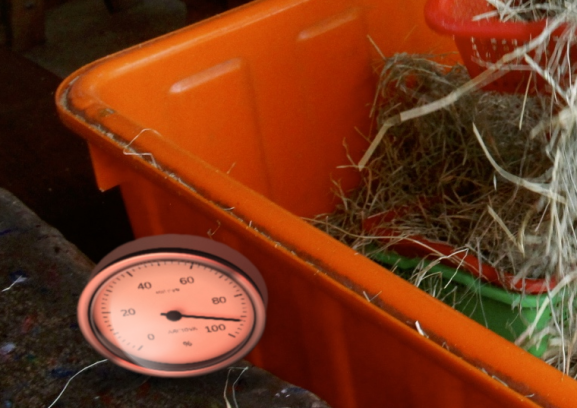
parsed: 90 %
